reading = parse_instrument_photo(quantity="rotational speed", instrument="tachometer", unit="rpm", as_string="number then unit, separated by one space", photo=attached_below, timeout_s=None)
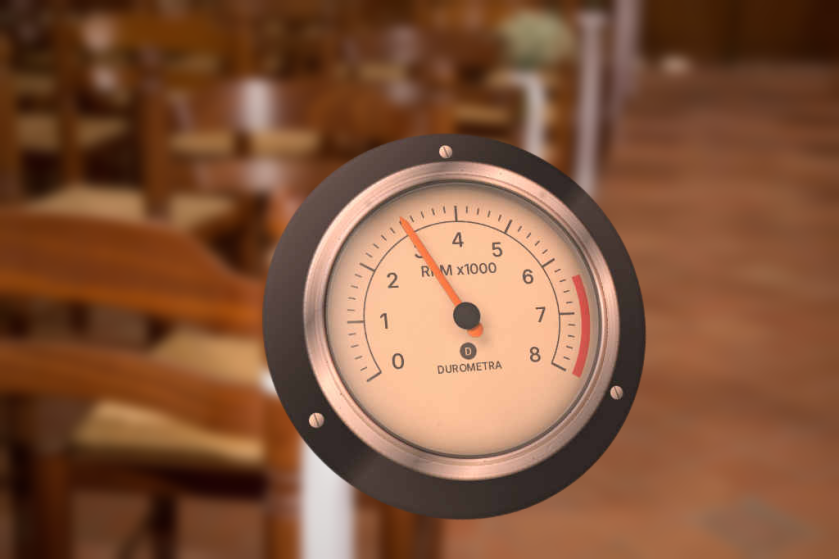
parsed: 3000 rpm
